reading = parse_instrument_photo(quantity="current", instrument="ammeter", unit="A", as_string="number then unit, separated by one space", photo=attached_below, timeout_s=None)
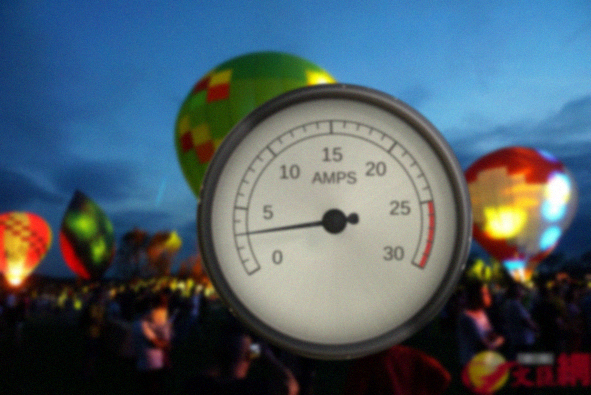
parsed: 3 A
